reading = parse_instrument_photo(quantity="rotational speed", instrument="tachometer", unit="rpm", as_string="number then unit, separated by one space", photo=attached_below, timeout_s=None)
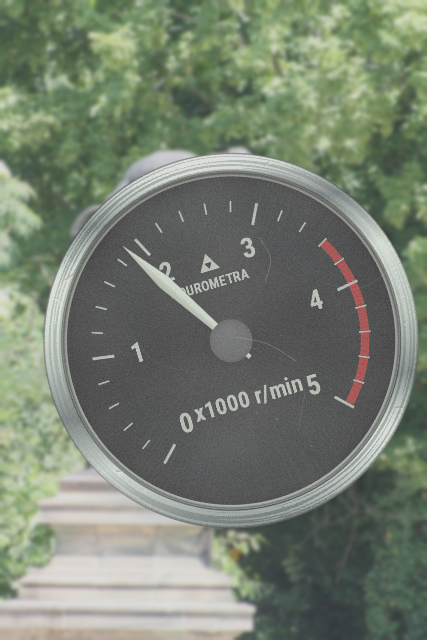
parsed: 1900 rpm
